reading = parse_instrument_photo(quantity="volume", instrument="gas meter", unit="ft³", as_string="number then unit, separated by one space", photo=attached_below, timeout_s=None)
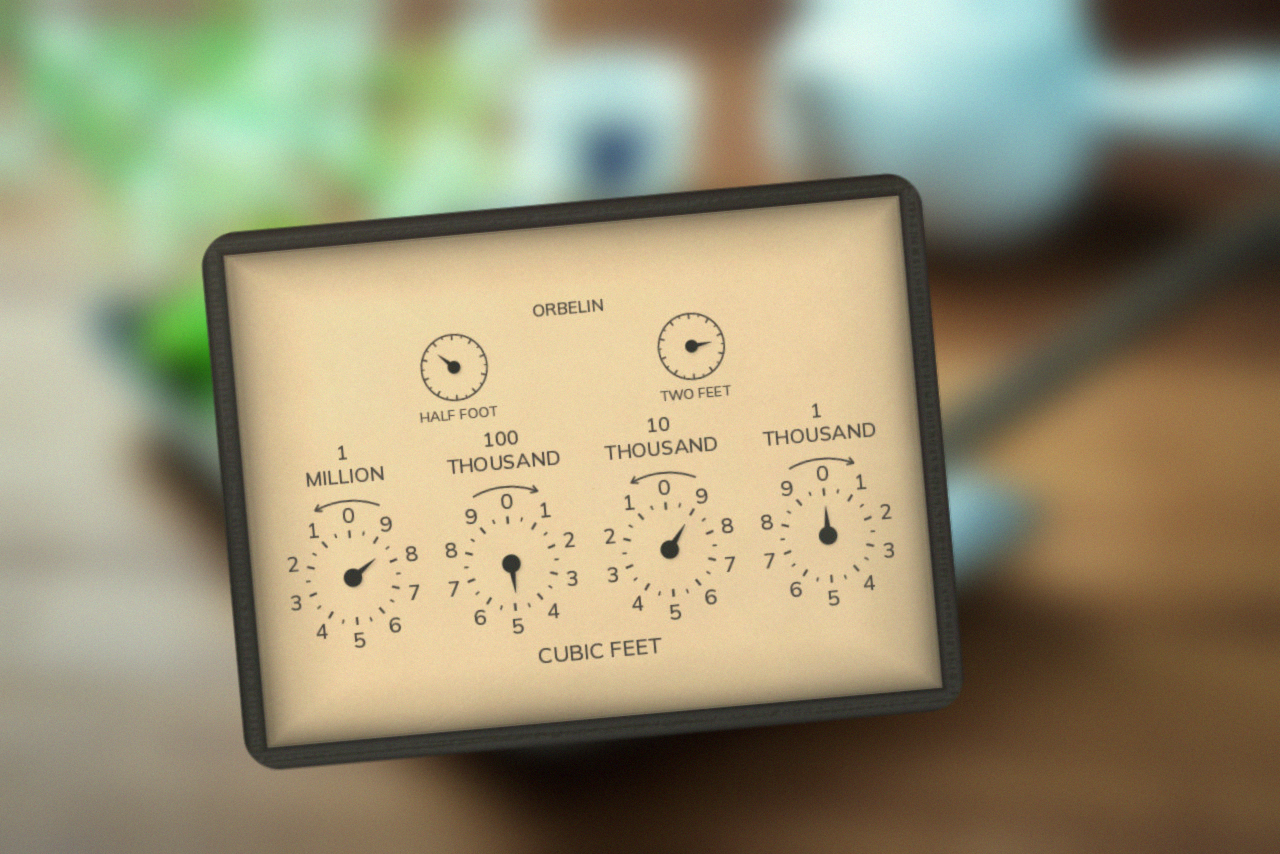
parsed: 849000 ft³
